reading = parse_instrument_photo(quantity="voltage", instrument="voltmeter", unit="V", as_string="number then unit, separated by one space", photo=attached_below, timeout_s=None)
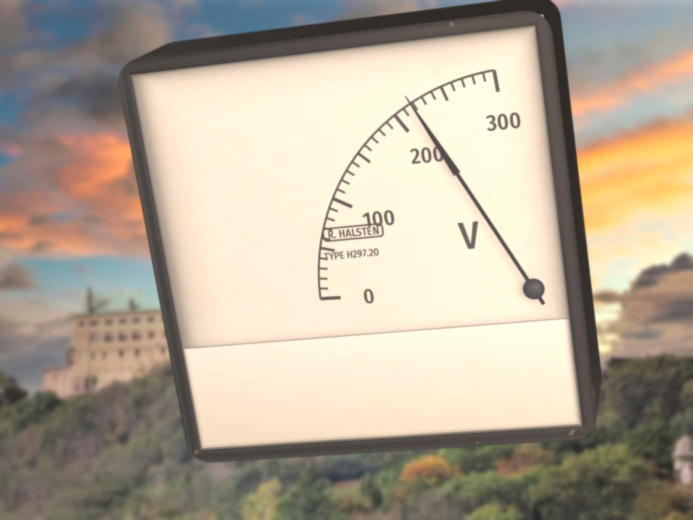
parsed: 220 V
